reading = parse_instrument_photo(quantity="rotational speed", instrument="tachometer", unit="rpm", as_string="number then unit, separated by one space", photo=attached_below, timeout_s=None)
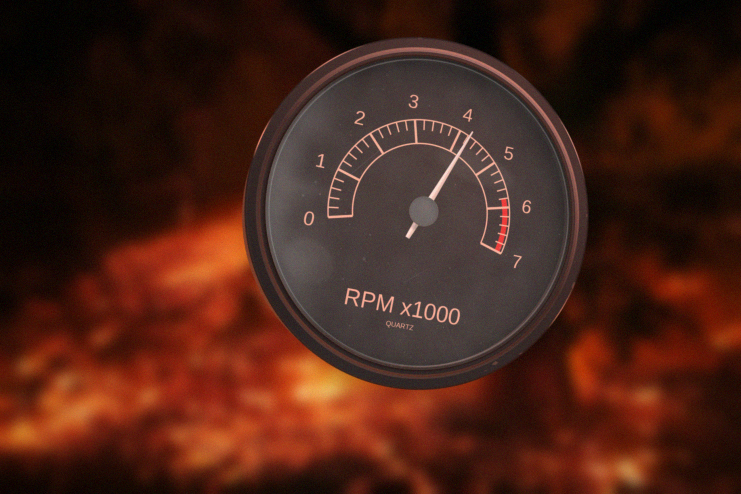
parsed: 4200 rpm
